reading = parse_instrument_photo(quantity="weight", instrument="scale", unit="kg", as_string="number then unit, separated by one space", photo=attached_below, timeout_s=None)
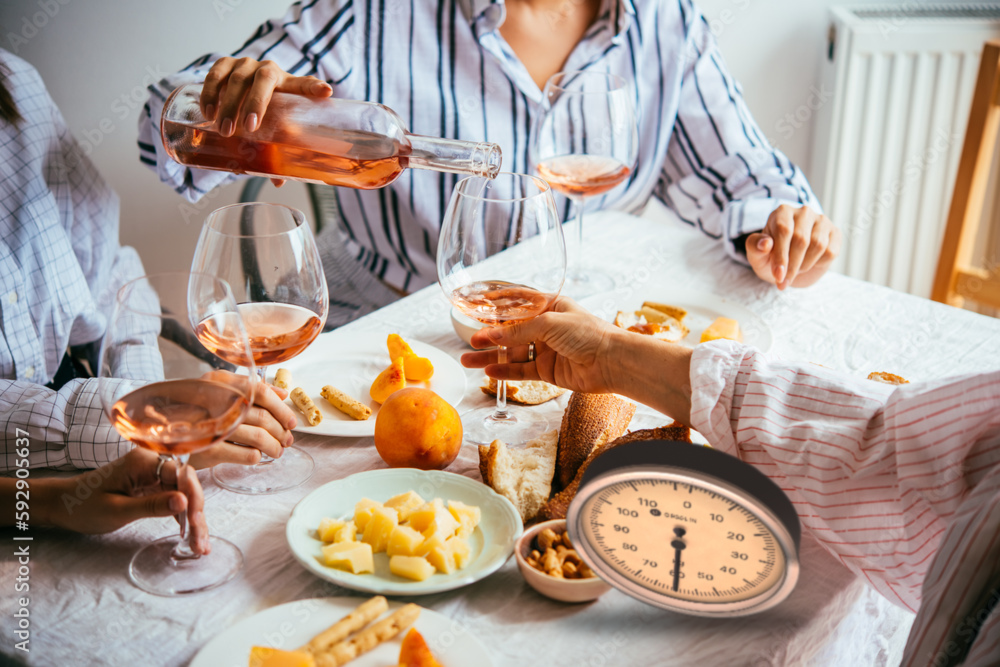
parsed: 60 kg
